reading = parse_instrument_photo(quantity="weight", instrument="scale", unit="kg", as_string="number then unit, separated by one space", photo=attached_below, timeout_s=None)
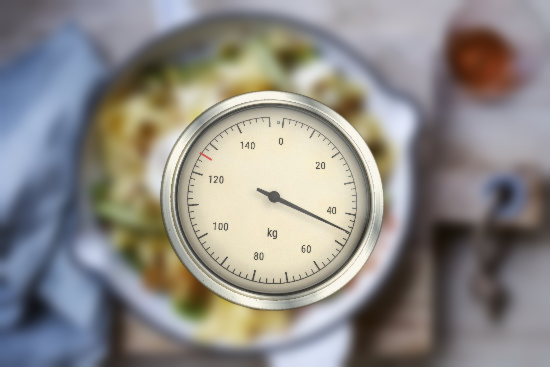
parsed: 46 kg
